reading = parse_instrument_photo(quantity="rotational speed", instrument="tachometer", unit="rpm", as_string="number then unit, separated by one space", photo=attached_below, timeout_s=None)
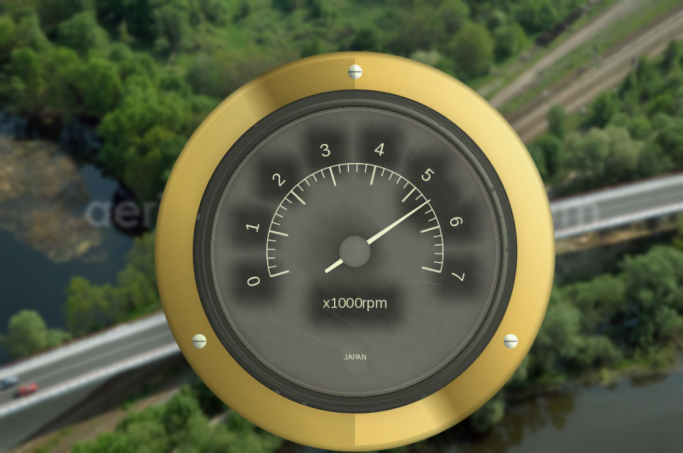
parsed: 5400 rpm
